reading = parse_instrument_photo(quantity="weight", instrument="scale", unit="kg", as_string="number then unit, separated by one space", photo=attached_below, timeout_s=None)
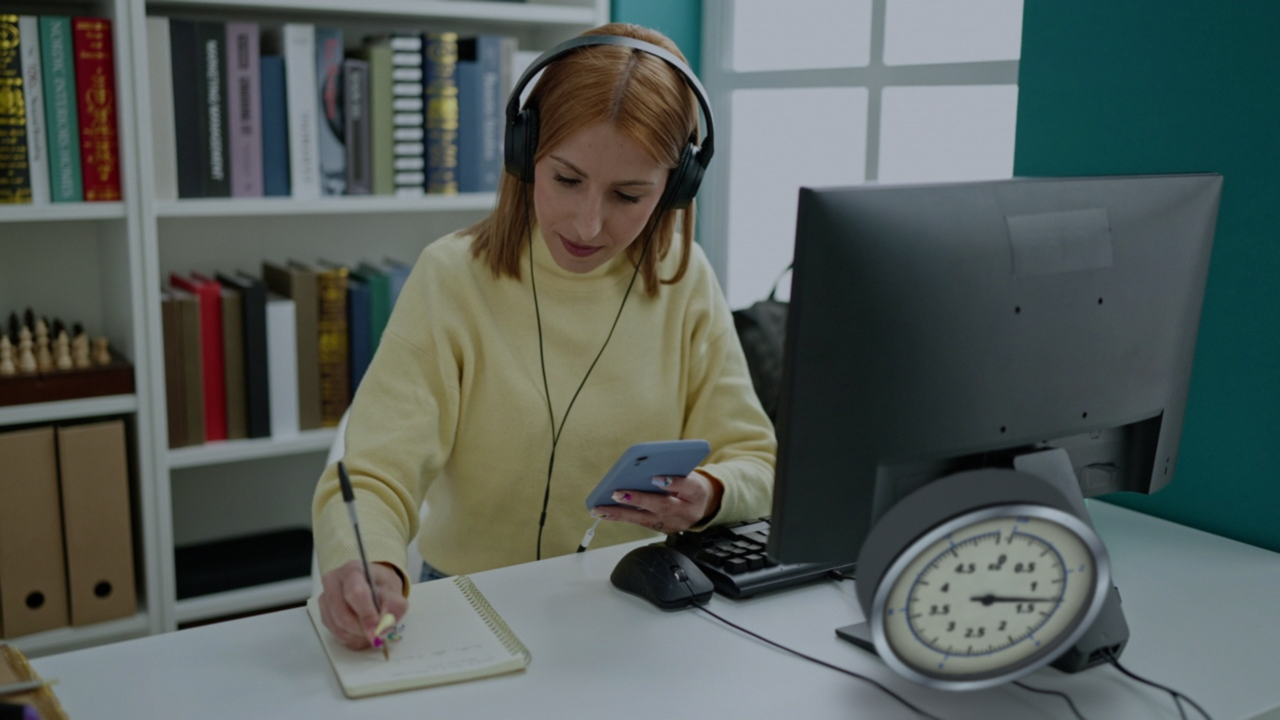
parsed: 1.25 kg
